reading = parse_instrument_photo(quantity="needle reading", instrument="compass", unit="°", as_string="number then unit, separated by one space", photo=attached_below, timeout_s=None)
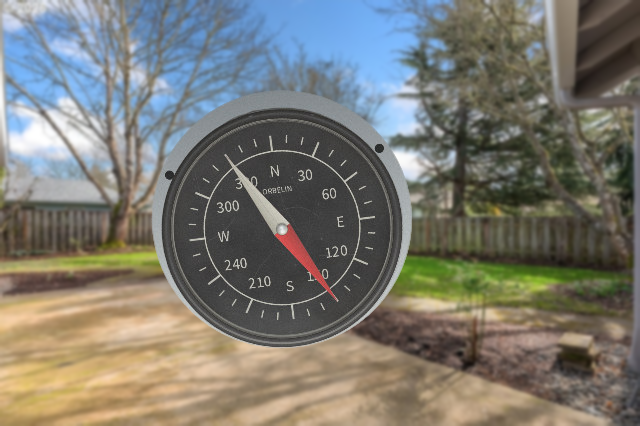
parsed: 150 °
